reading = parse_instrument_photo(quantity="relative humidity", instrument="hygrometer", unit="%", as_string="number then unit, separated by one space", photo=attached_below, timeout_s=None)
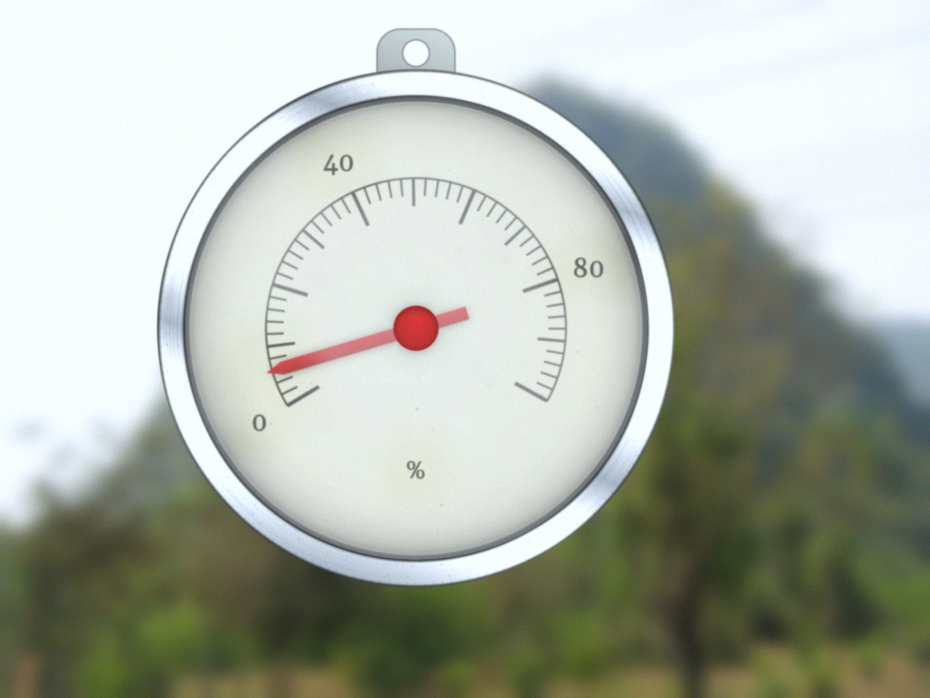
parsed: 6 %
